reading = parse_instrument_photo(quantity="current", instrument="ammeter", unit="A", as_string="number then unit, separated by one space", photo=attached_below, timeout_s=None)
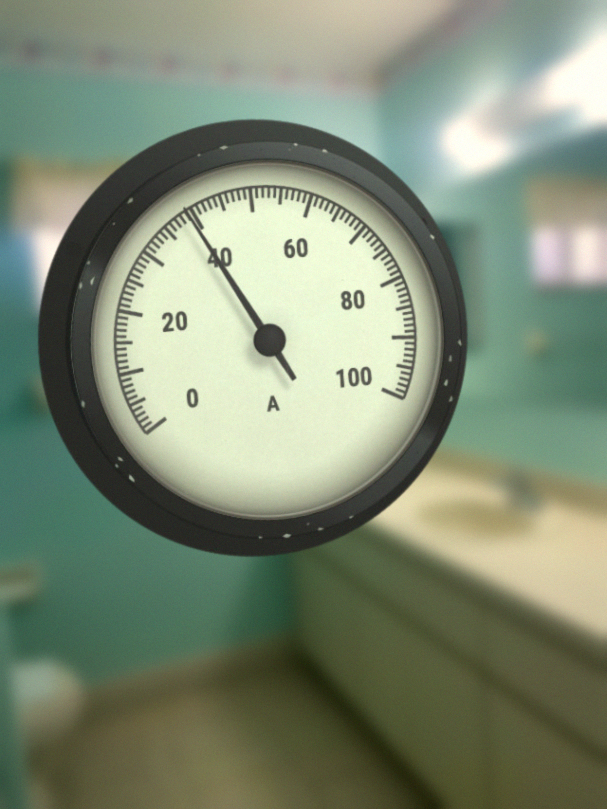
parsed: 39 A
